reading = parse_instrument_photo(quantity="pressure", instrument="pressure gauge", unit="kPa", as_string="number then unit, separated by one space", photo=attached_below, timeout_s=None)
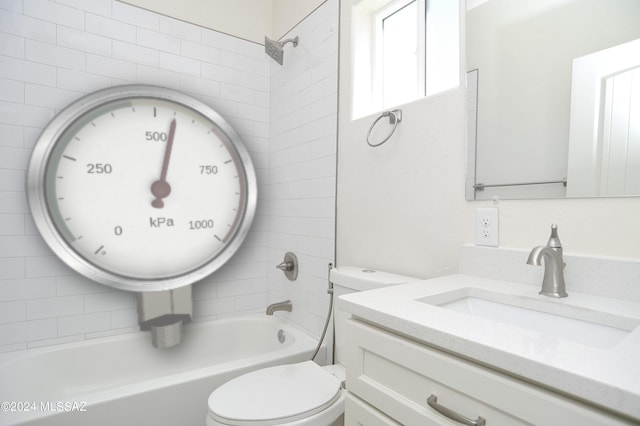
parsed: 550 kPa
